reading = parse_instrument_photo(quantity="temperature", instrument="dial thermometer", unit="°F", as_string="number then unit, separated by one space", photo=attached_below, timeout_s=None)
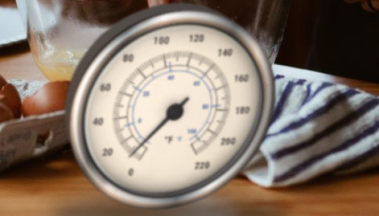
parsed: 10 °F
